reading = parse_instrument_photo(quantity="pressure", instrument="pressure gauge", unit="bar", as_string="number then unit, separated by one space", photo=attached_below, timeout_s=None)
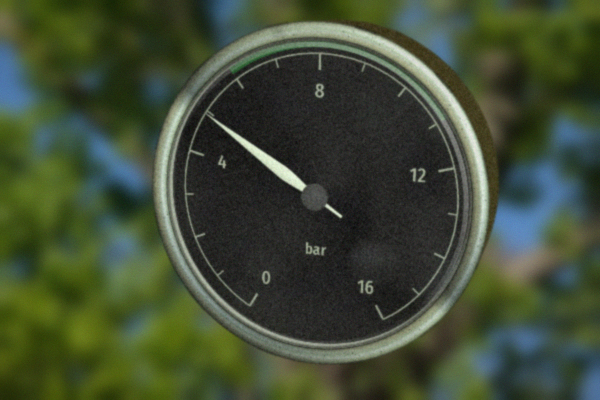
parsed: 5 bar
